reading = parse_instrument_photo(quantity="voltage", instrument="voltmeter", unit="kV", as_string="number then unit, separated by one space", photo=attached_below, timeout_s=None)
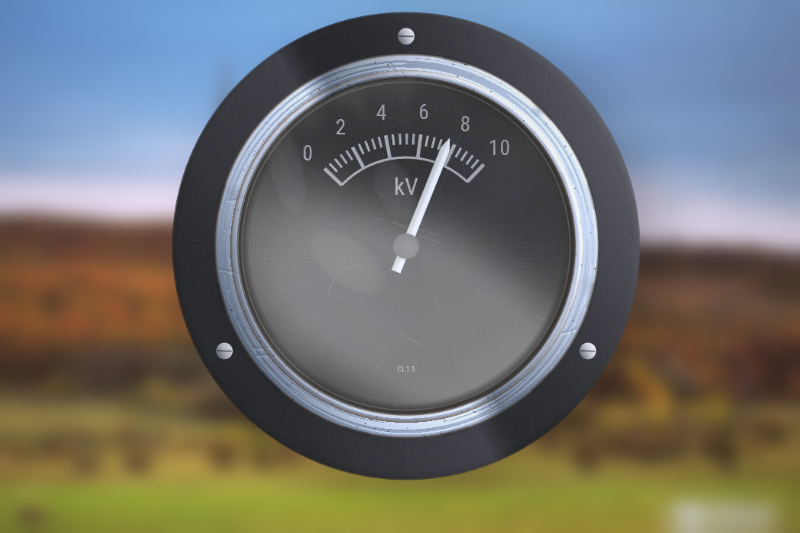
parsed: 7.6 kV
